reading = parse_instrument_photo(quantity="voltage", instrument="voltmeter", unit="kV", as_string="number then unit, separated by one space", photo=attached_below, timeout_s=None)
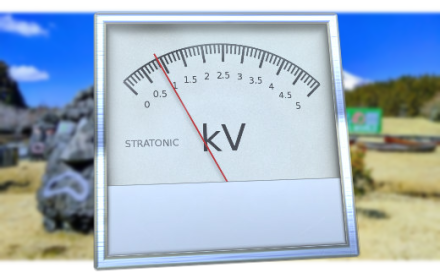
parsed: 0.9 kV
